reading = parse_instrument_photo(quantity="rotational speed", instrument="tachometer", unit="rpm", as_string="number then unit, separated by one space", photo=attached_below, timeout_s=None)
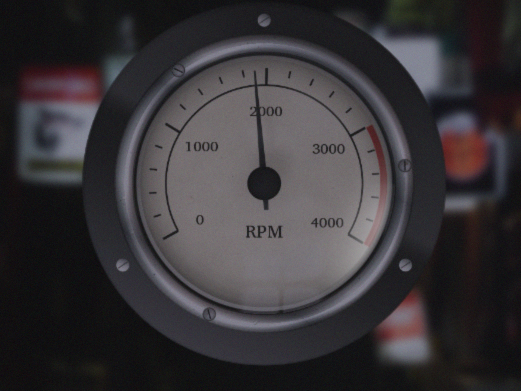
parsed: 1900 rpm
